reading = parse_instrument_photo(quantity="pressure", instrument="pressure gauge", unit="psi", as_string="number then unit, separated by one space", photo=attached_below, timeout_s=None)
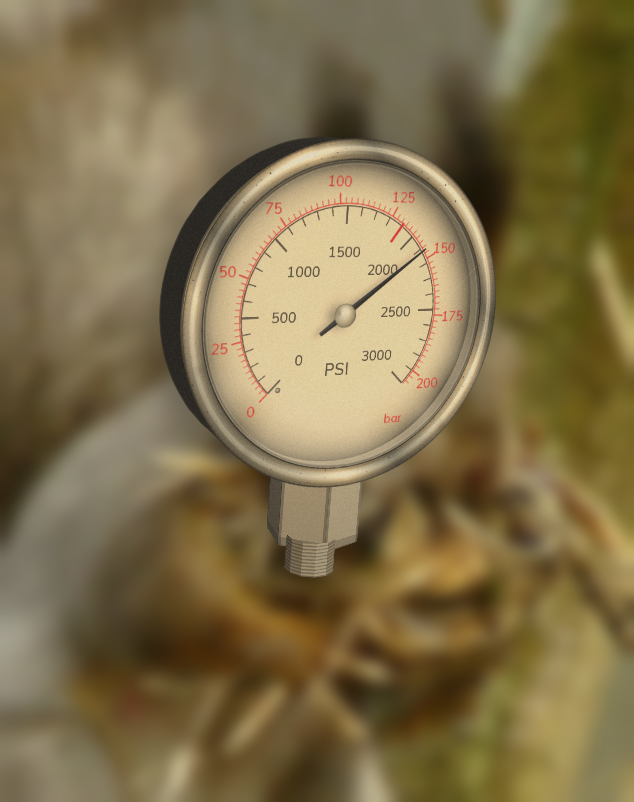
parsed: 2100 psi
